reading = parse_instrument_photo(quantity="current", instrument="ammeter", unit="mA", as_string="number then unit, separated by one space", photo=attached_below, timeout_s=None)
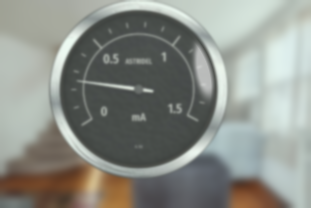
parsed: 0.25 mA
